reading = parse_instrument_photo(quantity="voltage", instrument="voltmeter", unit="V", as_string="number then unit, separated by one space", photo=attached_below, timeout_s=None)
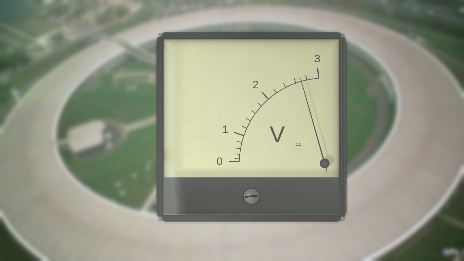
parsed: 2.7 V
